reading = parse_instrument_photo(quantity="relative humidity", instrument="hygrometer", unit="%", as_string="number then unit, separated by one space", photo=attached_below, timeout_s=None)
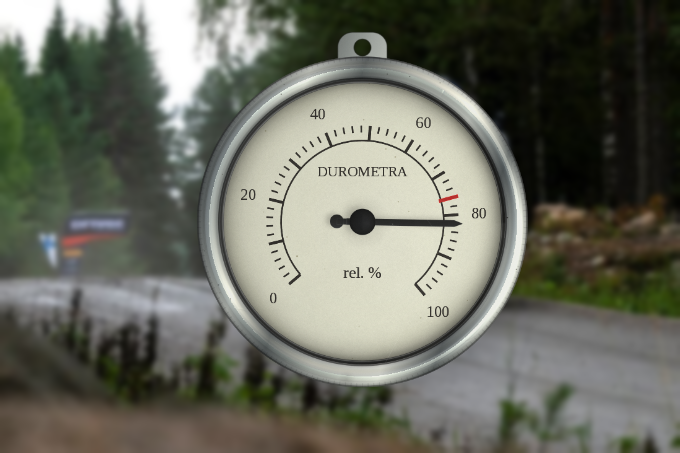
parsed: 82 %
